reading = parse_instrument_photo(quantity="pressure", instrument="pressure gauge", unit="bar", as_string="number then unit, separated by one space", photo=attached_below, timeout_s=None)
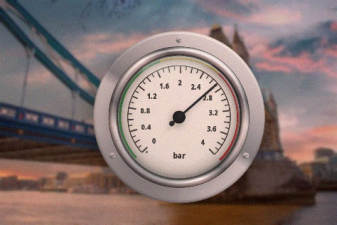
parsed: 2.7 bar
